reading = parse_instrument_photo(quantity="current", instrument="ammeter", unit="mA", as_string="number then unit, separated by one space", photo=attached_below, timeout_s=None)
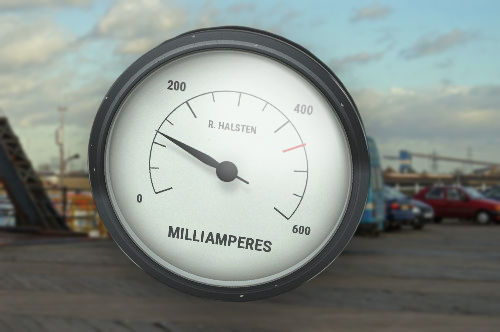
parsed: 125 mA
